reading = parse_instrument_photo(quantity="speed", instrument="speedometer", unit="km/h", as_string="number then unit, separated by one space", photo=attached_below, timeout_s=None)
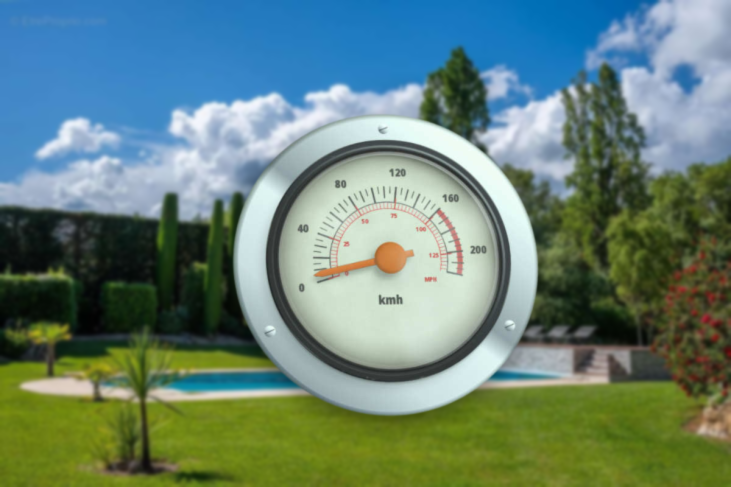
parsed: 5 km/h
